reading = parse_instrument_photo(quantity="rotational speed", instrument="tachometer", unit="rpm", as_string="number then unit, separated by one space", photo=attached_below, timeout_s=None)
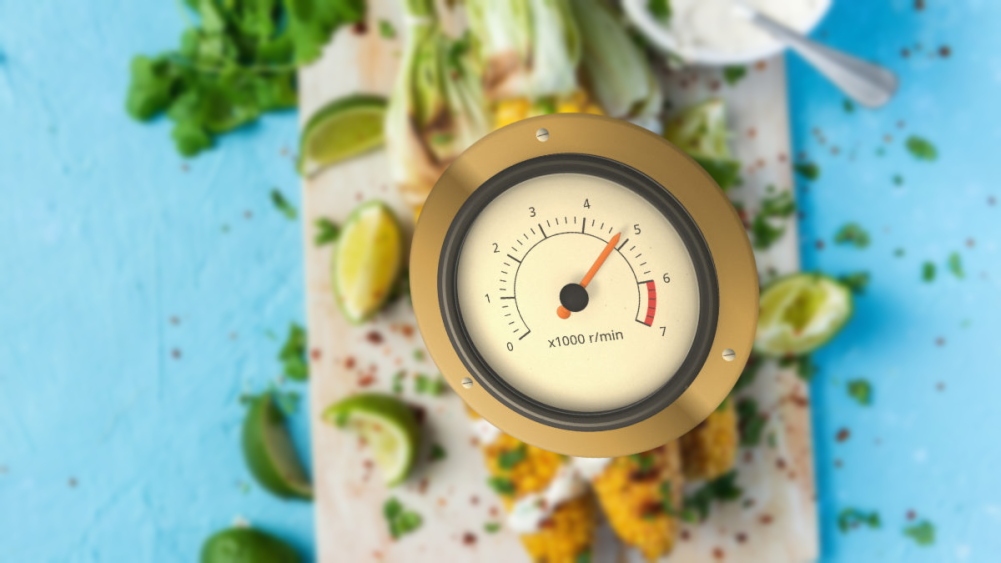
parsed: 4800 rpm
